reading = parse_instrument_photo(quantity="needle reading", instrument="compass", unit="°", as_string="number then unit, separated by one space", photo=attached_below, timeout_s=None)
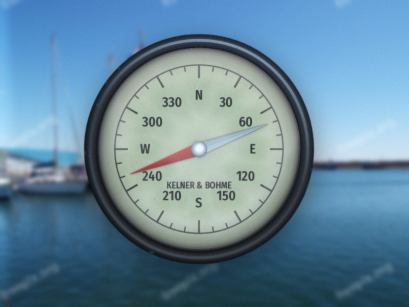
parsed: 250 °
